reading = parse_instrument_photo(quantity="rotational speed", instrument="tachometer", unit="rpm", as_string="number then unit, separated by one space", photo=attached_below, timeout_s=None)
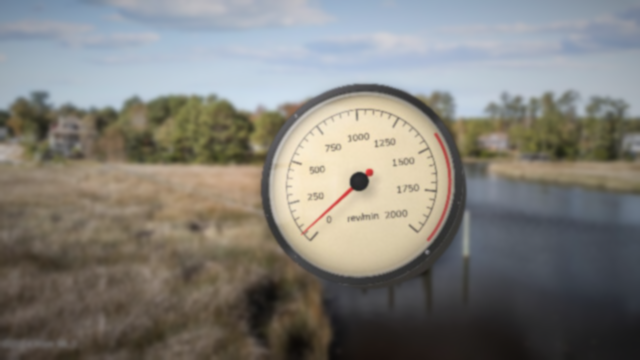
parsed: 50 rpm
